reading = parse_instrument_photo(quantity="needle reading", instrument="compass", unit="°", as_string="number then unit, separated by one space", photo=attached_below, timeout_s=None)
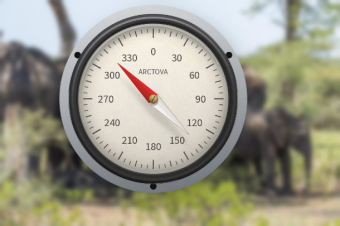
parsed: 315 °
